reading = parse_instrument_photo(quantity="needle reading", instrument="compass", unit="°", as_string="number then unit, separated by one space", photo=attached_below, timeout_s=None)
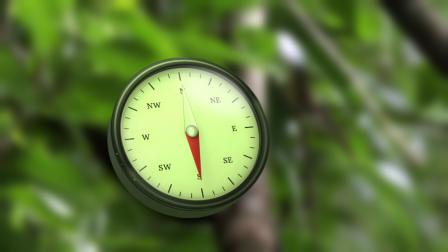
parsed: 180 °
